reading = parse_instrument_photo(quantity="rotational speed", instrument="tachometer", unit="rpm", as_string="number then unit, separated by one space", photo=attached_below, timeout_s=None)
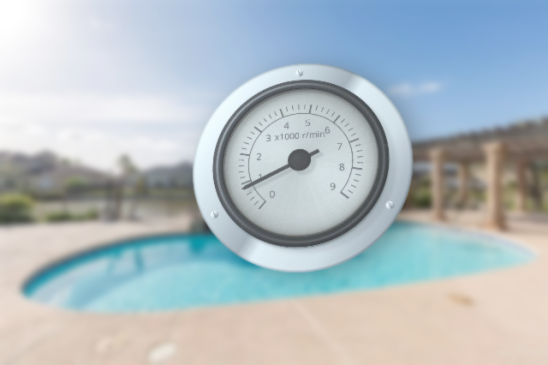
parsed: 800 rpm
